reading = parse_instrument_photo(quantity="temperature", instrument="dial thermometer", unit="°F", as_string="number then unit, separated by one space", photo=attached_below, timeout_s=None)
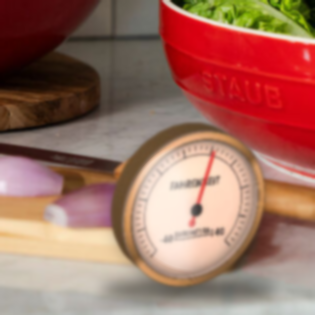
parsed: 60 °F
